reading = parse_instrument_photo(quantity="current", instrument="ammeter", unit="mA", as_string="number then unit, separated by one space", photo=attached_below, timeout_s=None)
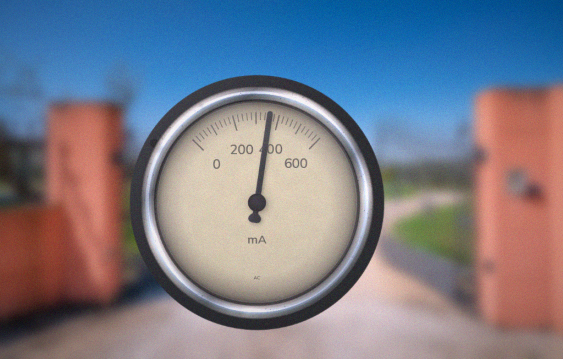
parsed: 360 mA
